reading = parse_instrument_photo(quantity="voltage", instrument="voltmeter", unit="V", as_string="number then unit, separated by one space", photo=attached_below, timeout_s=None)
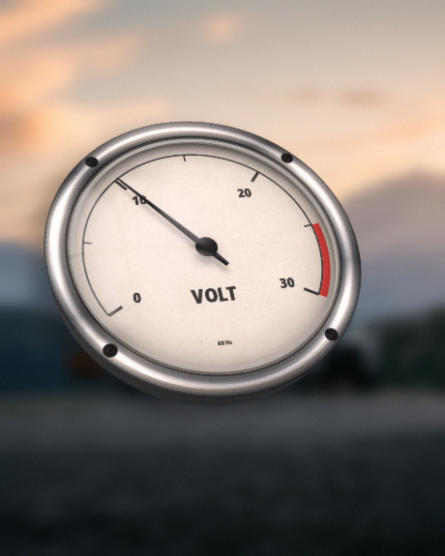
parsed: 10 V
